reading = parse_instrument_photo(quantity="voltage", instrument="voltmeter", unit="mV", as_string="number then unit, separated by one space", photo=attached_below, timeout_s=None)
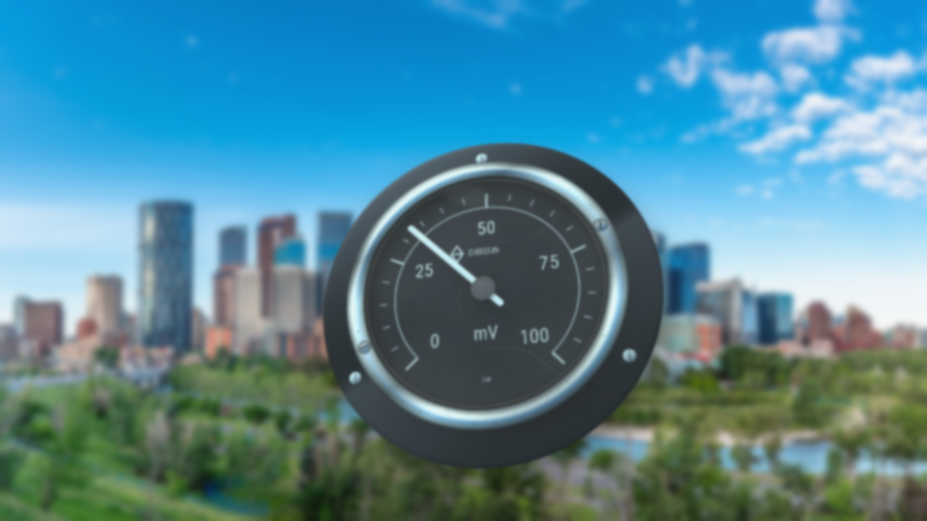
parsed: 32.5 mV
